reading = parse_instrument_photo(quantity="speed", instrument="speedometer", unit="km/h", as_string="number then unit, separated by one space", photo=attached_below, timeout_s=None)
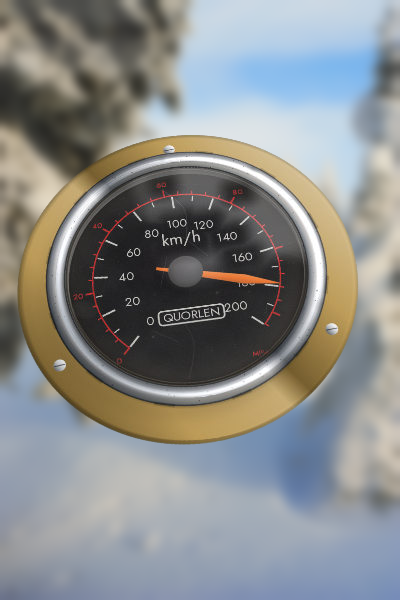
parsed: 180 km/h
